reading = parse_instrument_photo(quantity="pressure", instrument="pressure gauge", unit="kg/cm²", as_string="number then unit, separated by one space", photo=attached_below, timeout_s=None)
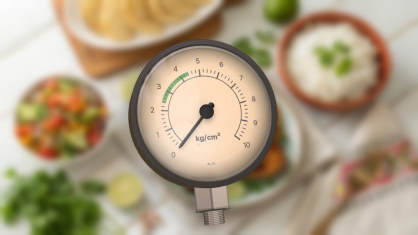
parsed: 0 kg/cm²
